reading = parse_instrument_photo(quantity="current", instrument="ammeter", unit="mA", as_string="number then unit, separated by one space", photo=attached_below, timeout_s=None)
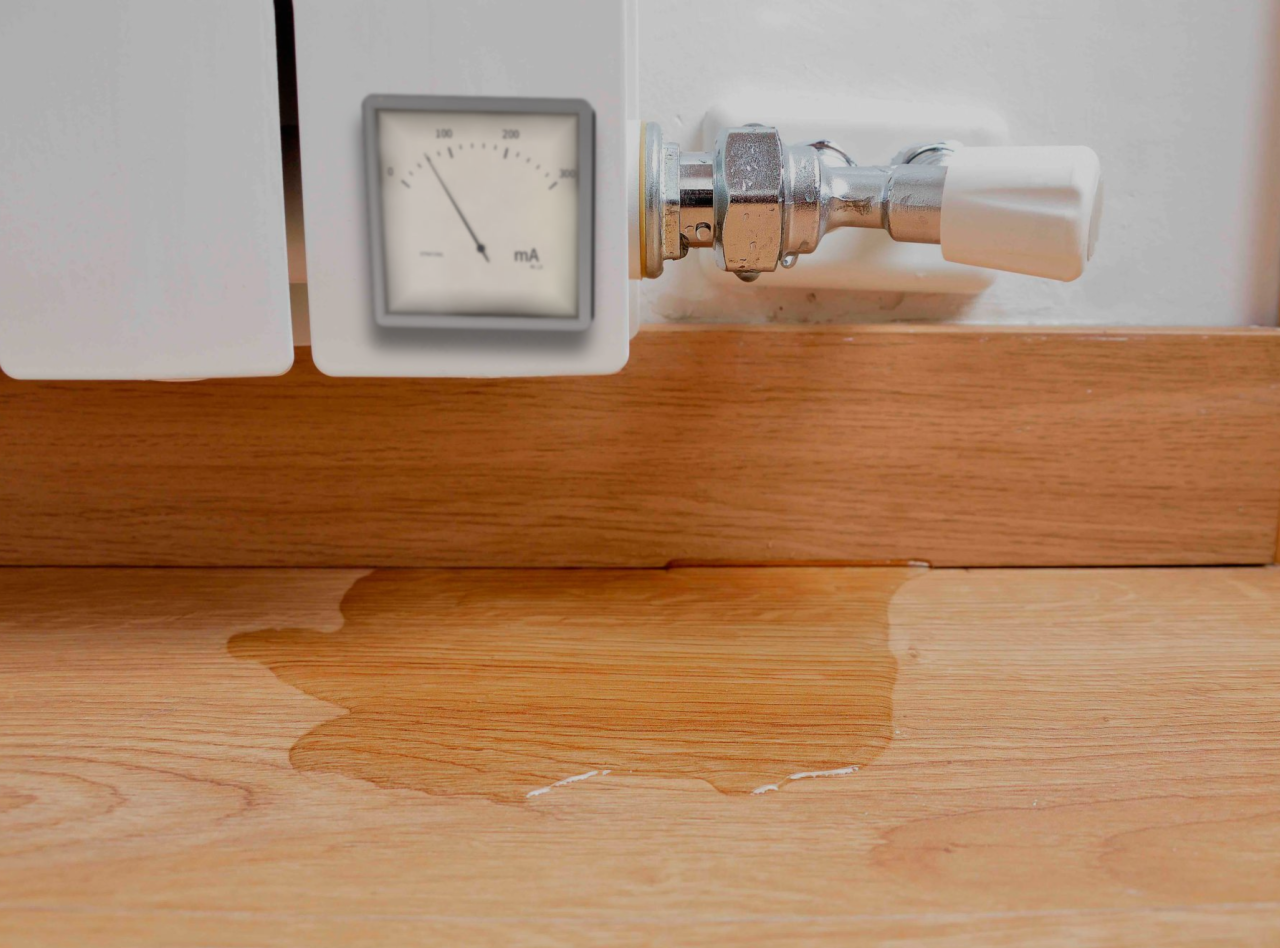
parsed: 60 mA
